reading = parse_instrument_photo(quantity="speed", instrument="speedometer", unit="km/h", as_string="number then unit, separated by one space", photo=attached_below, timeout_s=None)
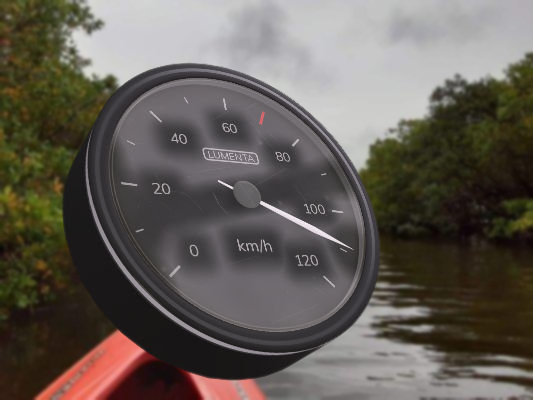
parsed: 110 km/h
